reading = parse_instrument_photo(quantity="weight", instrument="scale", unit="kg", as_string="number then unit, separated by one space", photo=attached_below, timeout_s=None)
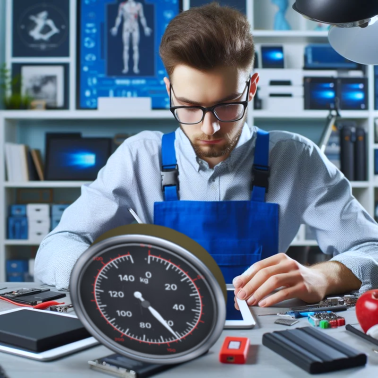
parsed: 60 kg
